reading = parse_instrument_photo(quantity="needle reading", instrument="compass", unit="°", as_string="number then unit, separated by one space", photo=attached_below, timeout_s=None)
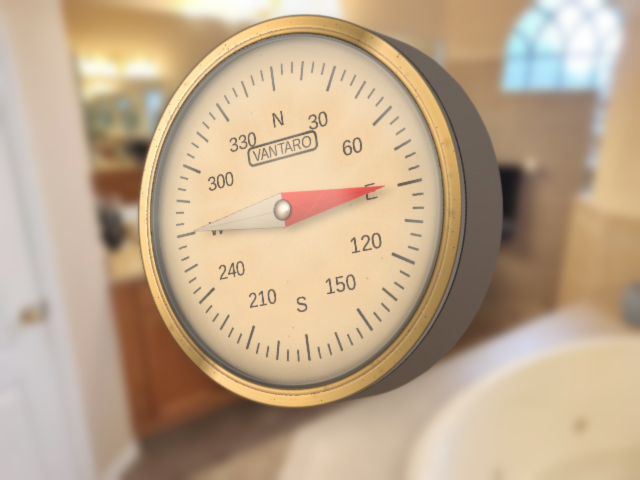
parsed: 90 °
